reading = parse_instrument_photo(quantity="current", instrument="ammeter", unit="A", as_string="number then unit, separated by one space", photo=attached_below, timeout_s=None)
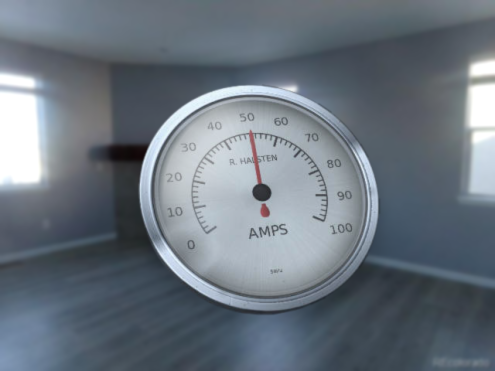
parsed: 50 A
